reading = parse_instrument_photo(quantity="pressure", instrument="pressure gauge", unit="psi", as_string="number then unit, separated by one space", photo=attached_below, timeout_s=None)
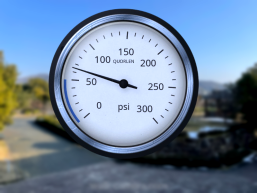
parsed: 65 psi
